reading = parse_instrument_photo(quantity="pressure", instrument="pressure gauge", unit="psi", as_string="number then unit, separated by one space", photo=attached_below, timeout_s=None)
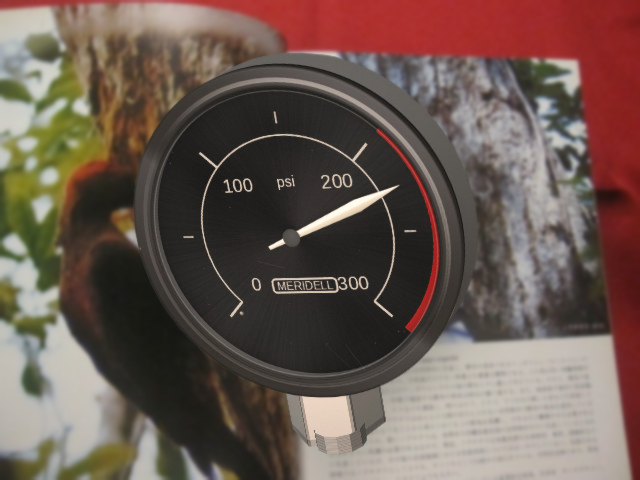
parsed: 225 psi
